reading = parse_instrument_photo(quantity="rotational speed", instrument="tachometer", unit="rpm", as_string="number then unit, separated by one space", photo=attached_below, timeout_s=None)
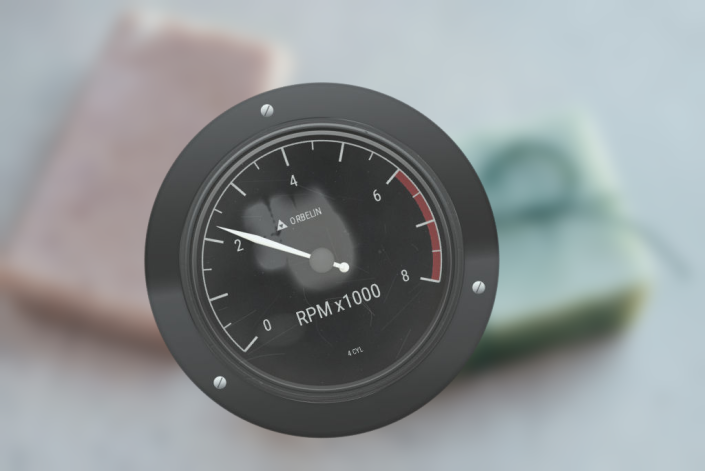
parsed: 2250 rpm
